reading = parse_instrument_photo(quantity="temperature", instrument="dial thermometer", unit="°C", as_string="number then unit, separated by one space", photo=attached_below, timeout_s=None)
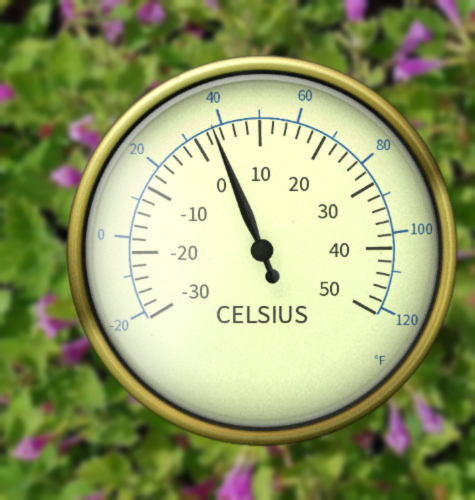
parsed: 3 °C
